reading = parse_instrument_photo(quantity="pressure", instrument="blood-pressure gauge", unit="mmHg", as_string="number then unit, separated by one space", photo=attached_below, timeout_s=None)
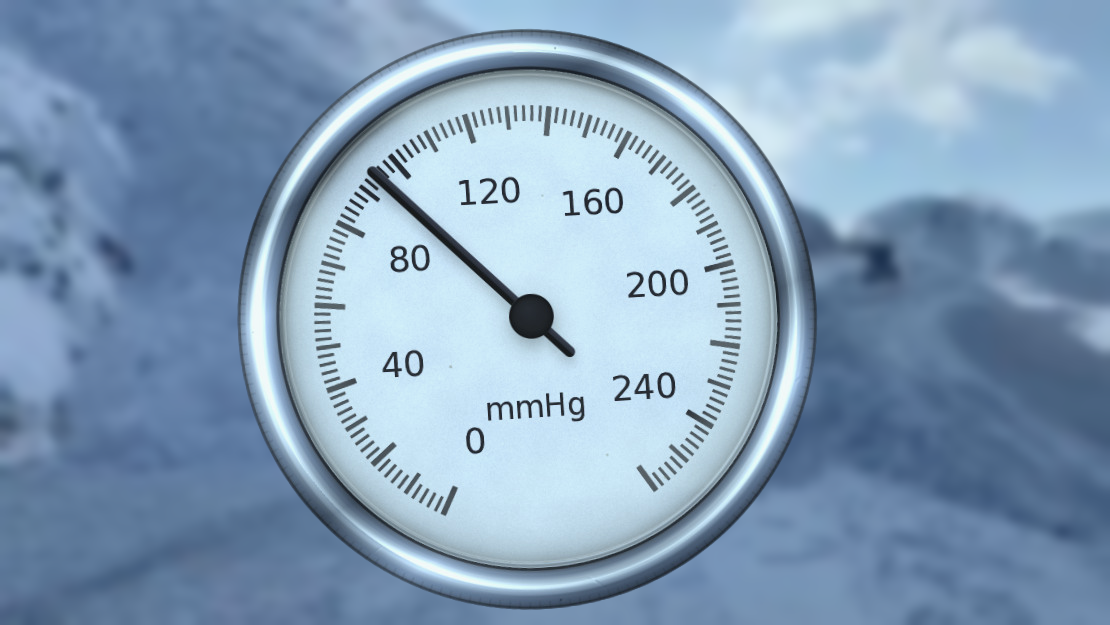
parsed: 94 mmHg
